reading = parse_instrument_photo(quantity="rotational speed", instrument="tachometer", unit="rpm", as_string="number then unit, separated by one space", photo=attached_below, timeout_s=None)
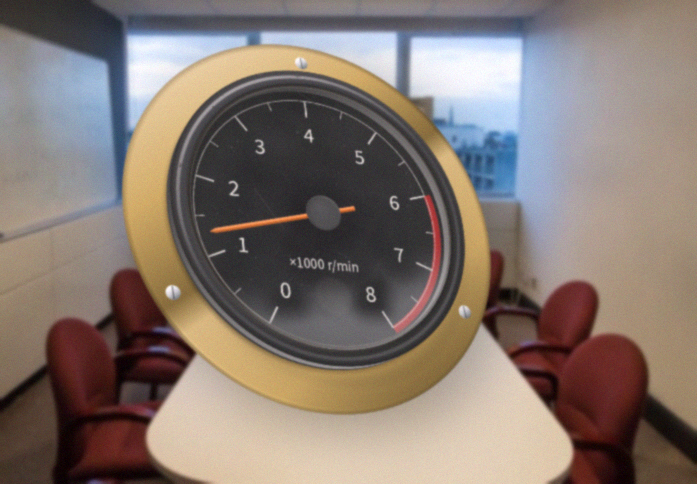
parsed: 1250 rpm
